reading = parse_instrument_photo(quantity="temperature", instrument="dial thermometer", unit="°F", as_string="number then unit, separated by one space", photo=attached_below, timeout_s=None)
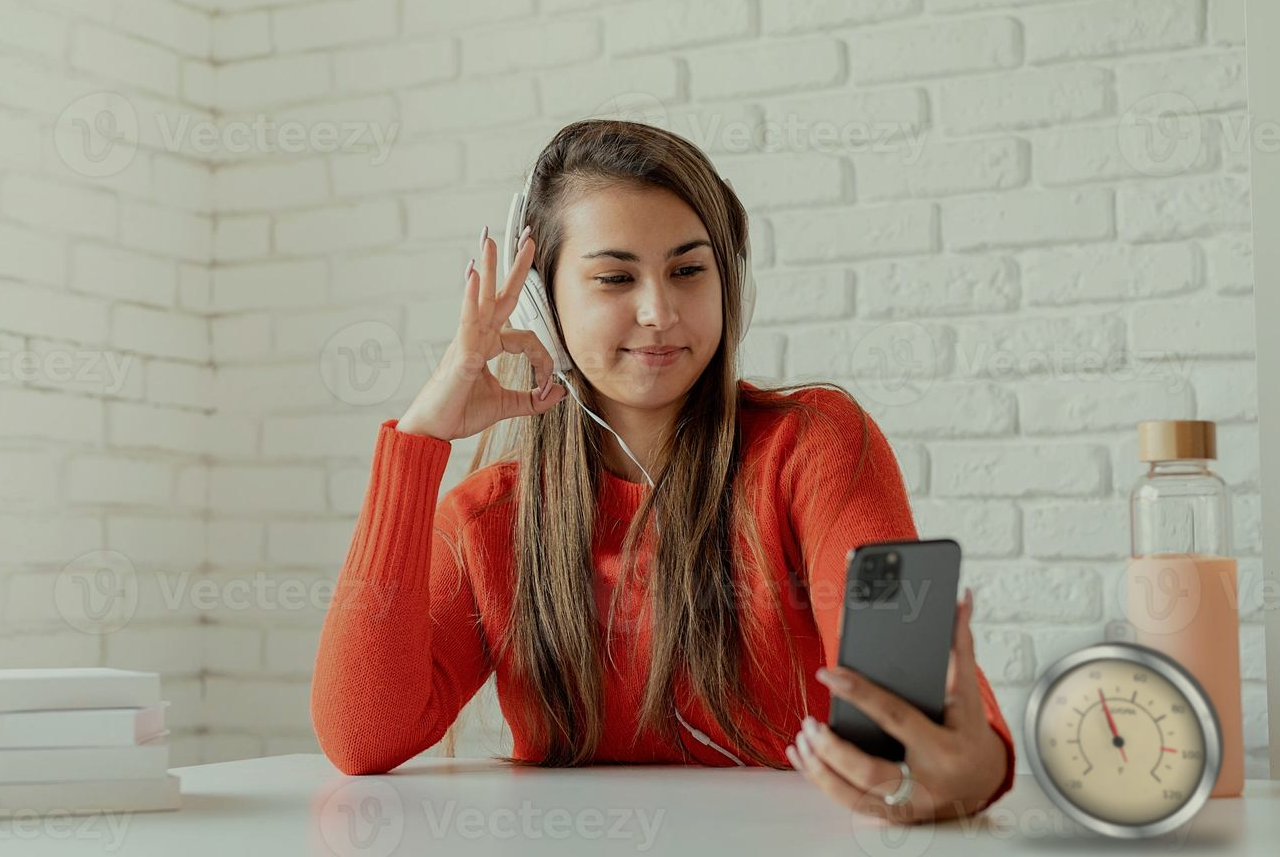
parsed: 40 °F
